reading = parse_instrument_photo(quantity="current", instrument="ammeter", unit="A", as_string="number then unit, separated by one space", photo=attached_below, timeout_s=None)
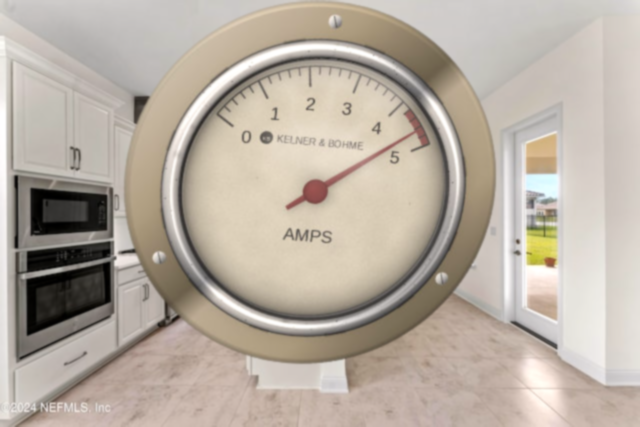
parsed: 4.6 A
